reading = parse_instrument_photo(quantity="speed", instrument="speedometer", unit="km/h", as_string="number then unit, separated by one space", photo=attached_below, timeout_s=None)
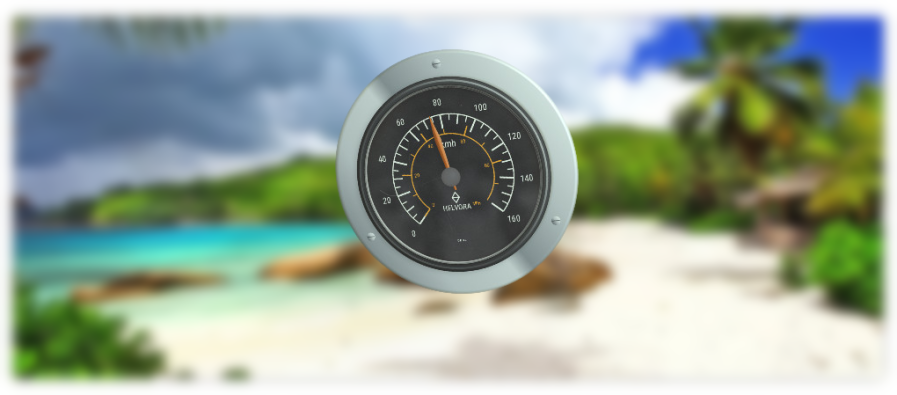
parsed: 75 km/h
